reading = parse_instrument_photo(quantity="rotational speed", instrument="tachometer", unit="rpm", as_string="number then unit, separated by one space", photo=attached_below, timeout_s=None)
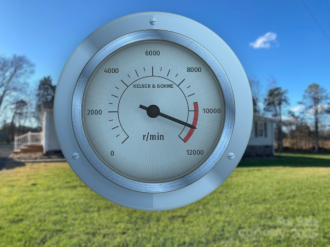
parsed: 11000 rpm
